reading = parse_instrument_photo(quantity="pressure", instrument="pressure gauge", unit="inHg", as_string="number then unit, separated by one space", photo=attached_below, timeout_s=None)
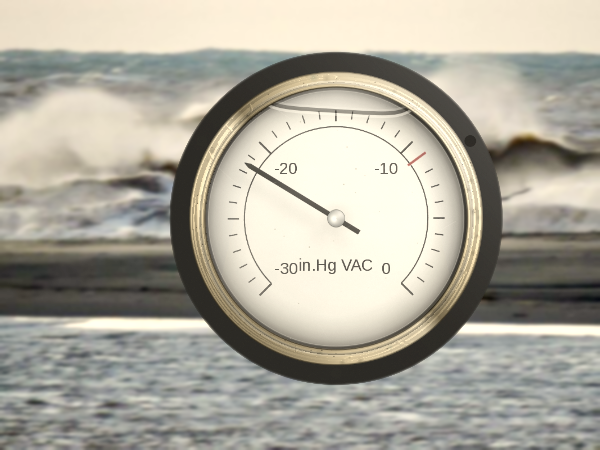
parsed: -21.5 inHg
